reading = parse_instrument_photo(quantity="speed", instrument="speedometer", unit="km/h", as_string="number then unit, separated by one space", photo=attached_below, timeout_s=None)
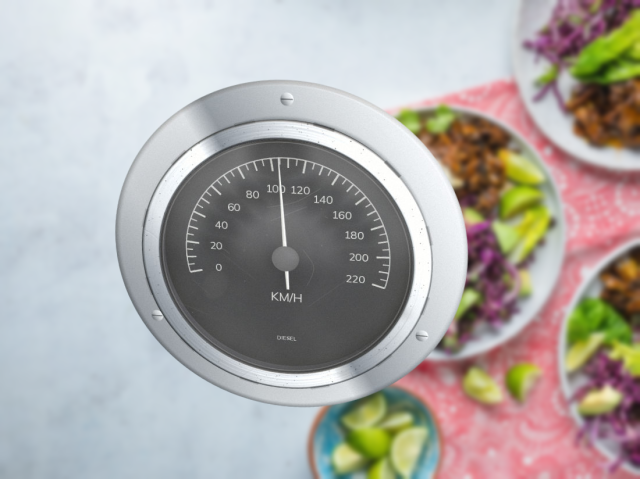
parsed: 105 km/h
